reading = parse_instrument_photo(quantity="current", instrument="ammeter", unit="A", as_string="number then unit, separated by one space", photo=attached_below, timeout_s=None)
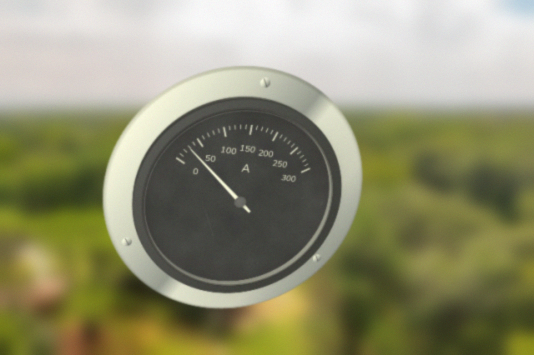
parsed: 30 A
